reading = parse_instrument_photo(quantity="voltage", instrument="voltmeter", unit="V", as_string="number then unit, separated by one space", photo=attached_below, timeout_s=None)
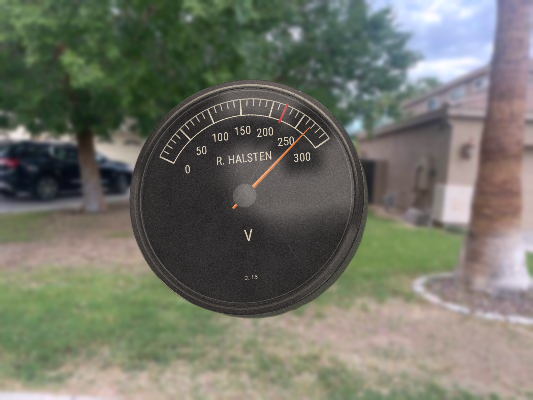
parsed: 270 V
